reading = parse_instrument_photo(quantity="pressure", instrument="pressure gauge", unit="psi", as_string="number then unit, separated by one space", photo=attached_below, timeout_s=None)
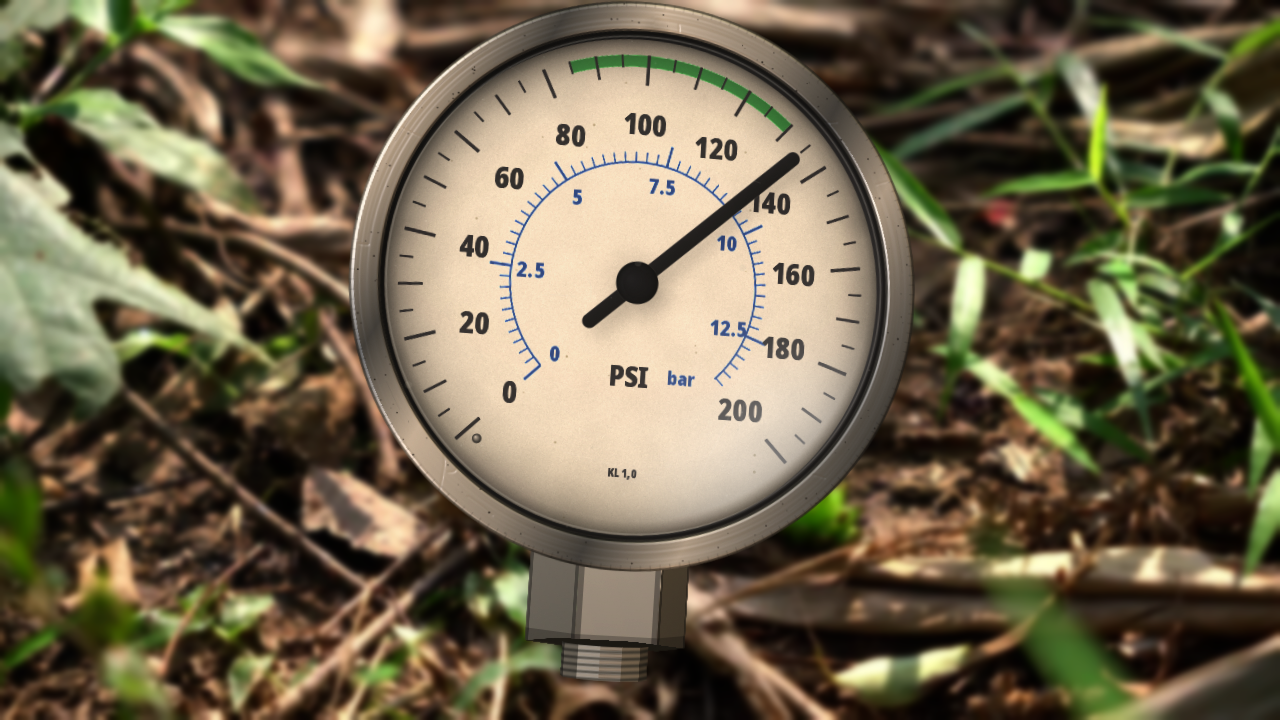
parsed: 135 psi
